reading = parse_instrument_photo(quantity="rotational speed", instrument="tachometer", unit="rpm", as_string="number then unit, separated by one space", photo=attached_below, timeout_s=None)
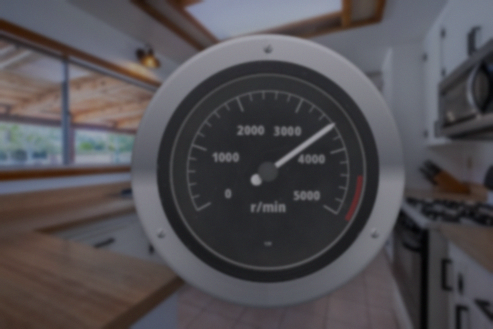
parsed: 3600 rpm
